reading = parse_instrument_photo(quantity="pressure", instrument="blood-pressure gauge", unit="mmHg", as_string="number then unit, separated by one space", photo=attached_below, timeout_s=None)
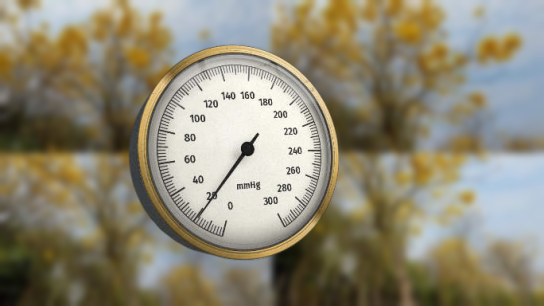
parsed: 20 mmHg
